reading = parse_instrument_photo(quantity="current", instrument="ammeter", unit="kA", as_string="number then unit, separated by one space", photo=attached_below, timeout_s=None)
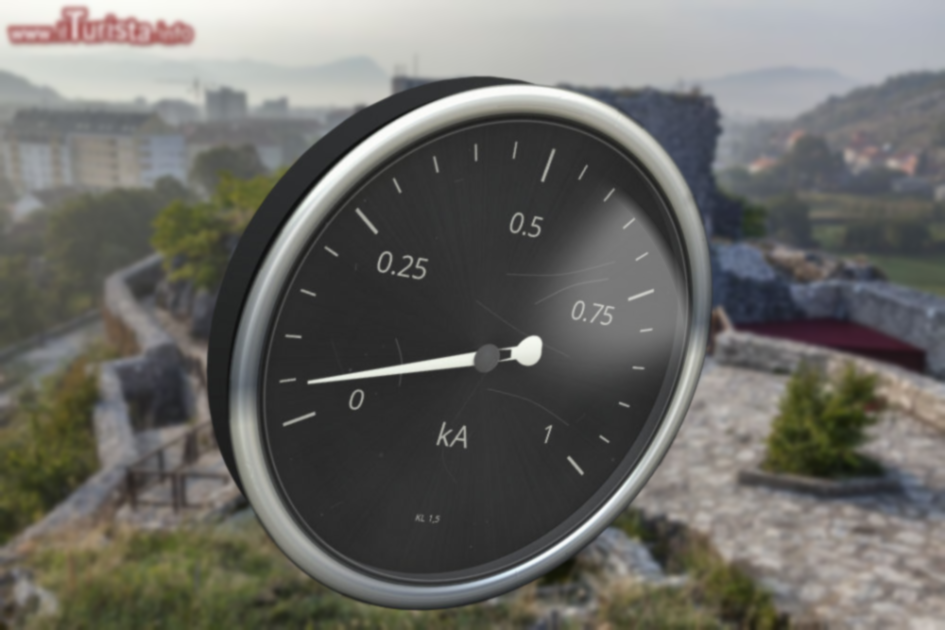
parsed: 0.05 kA
